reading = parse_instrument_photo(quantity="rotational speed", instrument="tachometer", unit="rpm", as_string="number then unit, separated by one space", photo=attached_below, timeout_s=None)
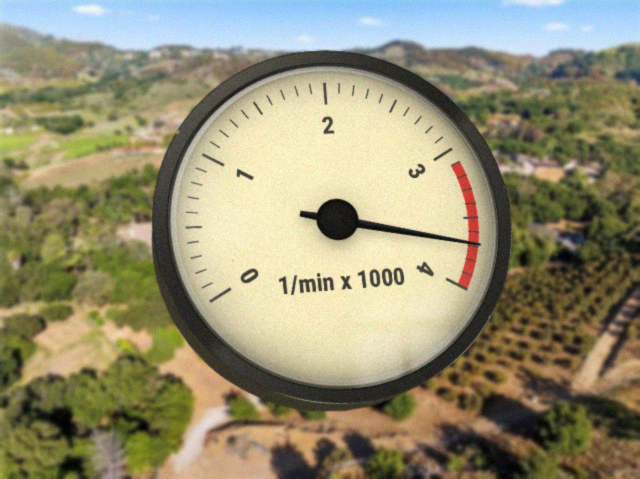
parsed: 3700 rpm
